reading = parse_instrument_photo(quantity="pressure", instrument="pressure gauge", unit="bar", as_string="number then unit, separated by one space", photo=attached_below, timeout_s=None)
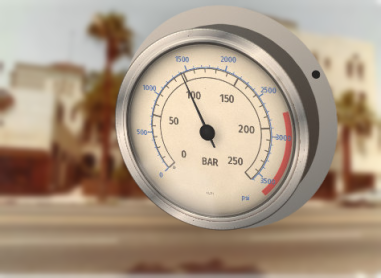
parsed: 100 bar
